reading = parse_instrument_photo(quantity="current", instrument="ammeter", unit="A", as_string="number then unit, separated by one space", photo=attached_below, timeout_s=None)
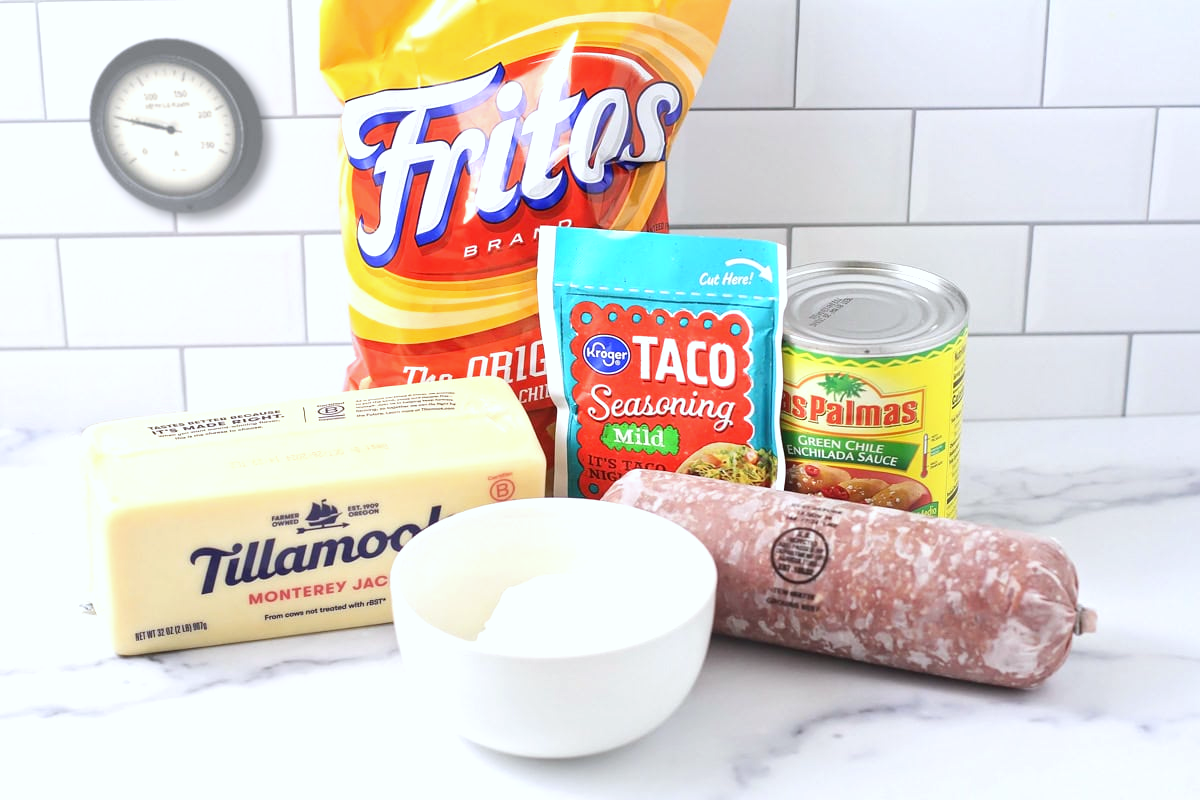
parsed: 50 A
